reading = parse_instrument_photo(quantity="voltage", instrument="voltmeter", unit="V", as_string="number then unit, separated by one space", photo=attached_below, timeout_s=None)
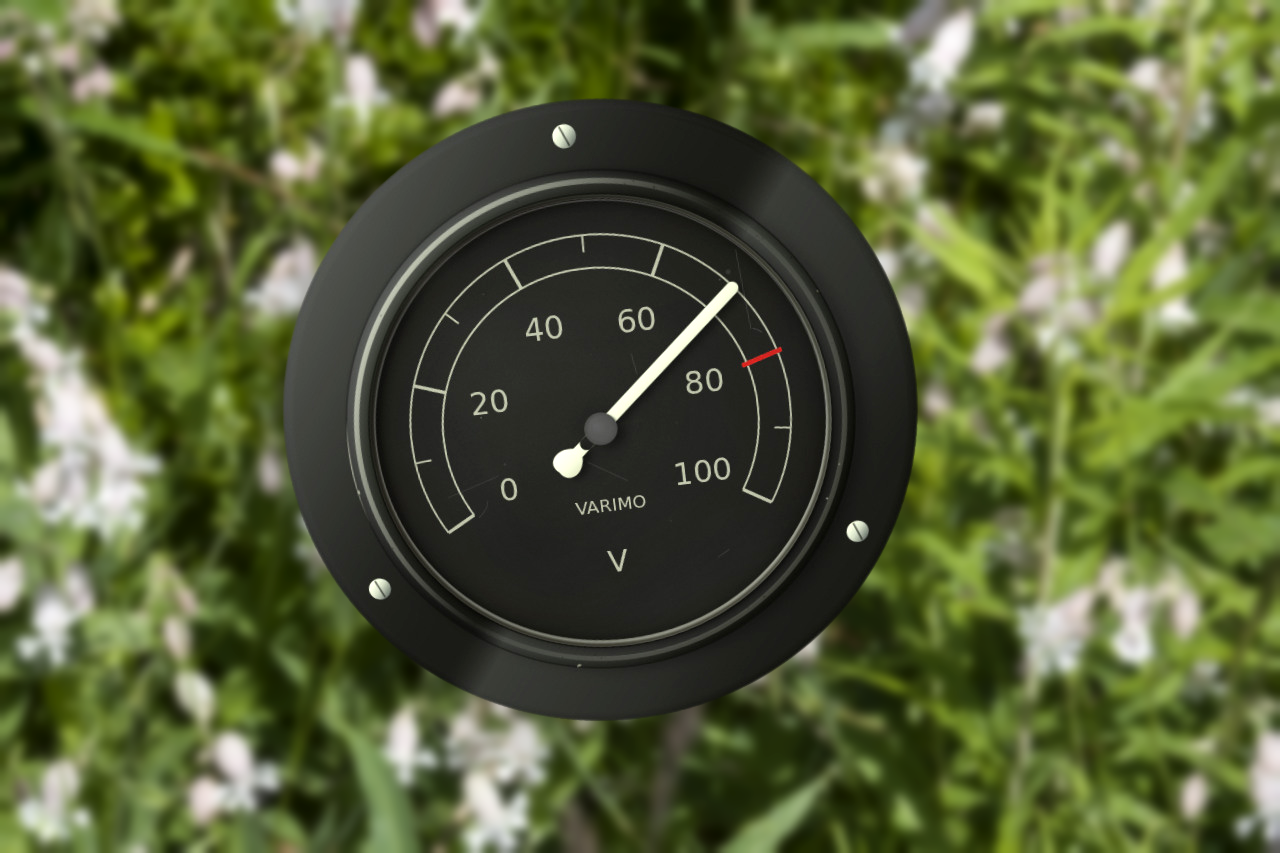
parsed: 70 V
